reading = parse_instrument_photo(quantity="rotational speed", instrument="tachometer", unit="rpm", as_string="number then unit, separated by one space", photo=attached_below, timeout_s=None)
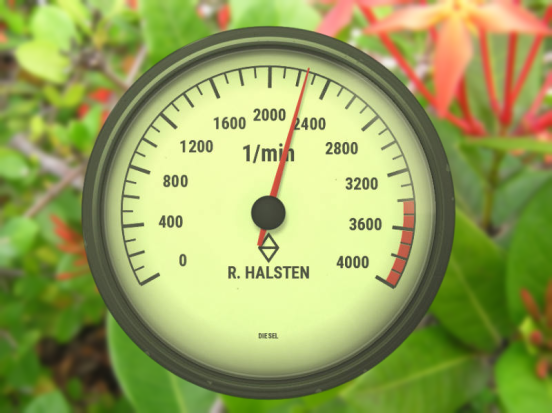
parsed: 2250 rpm
